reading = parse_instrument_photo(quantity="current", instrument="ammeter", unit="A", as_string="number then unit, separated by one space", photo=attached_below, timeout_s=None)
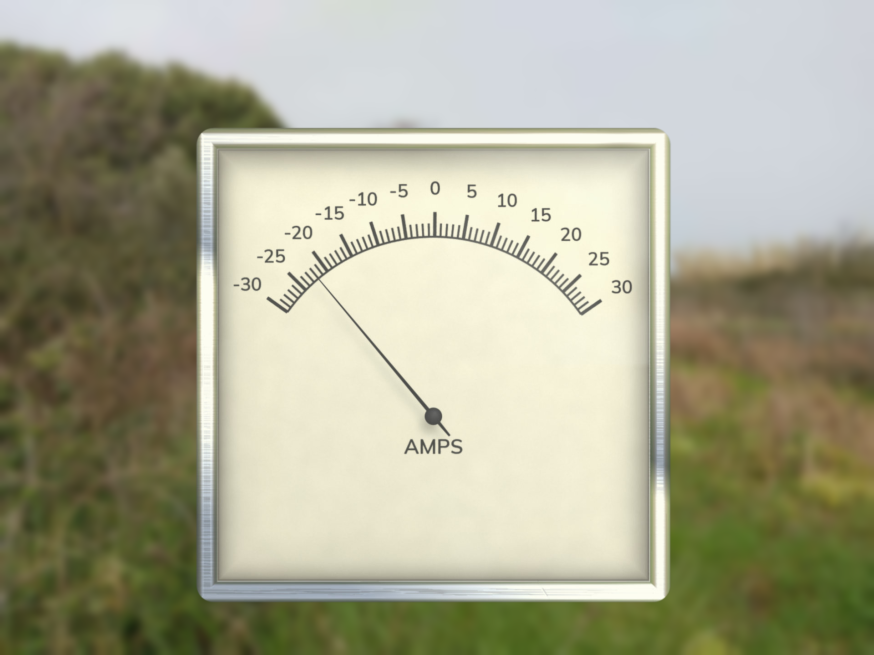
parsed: -22 A
